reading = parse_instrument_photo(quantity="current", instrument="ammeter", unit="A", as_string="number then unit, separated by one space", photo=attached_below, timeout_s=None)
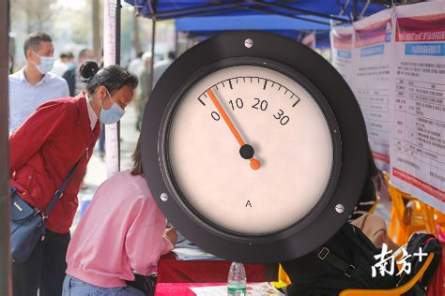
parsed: 4 A
